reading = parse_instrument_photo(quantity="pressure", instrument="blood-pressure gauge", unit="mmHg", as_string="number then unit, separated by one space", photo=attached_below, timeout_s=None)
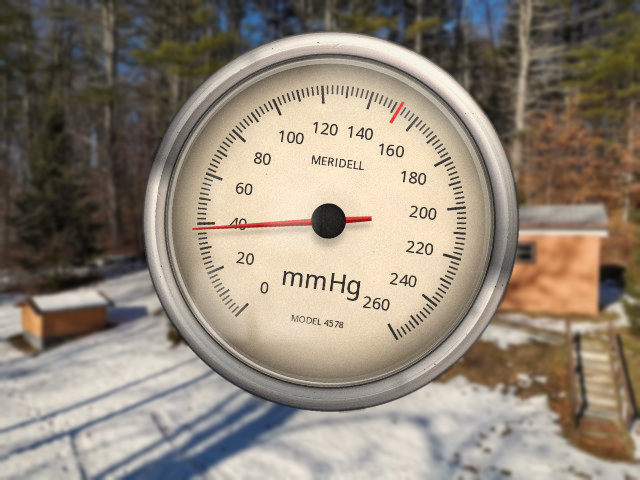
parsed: 38 mmHg
